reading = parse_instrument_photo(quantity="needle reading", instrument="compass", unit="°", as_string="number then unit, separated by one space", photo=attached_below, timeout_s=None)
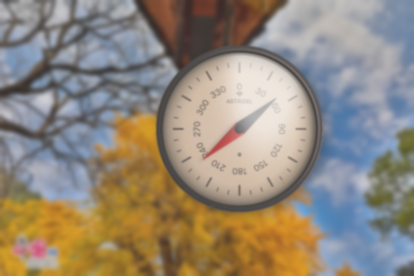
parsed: 230 °
